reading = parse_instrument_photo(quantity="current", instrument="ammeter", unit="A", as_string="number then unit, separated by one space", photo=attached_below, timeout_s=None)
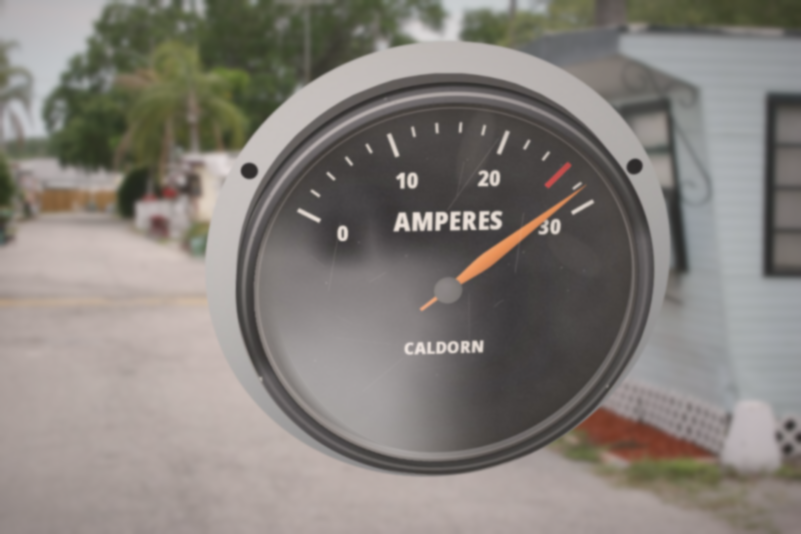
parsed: 28 A
